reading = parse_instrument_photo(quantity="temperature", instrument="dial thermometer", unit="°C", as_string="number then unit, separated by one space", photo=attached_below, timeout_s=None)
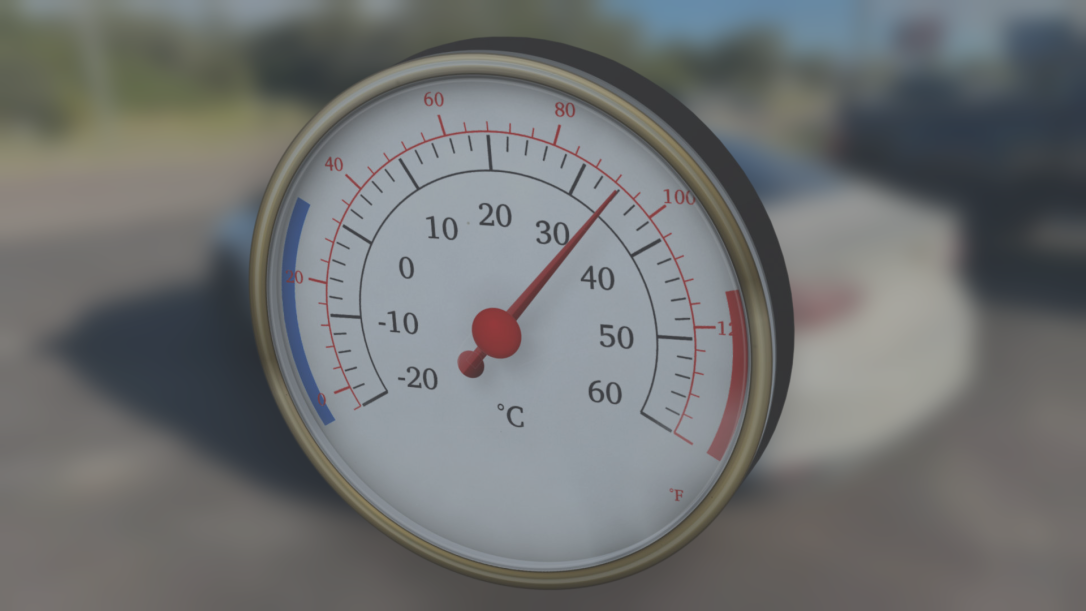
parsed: 34 °C
